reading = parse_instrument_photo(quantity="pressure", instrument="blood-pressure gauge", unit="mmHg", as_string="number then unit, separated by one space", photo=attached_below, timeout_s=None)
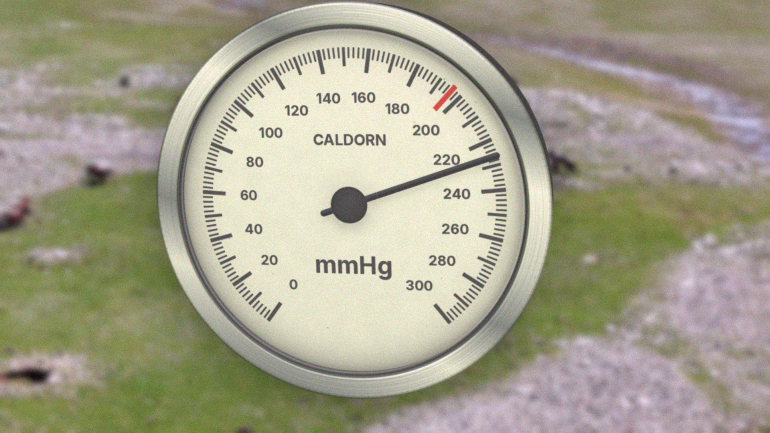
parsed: 226 mmHg
